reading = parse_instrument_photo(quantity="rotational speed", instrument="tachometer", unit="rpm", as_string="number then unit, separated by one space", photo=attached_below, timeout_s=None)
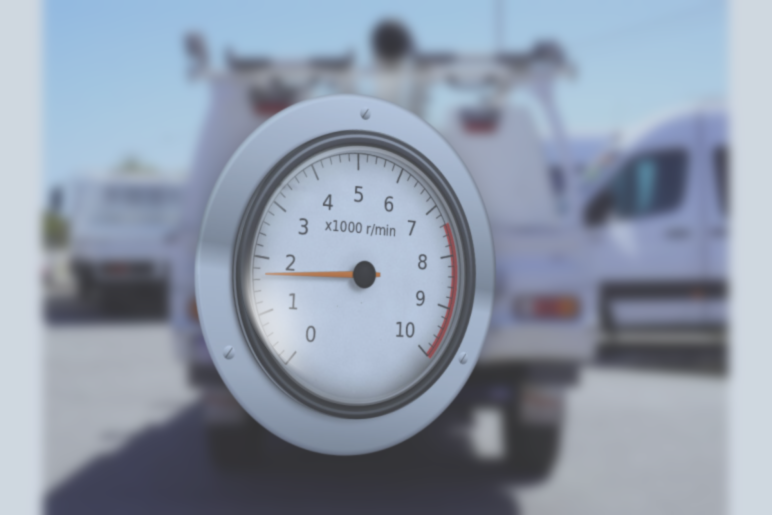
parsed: 1700 rpm
